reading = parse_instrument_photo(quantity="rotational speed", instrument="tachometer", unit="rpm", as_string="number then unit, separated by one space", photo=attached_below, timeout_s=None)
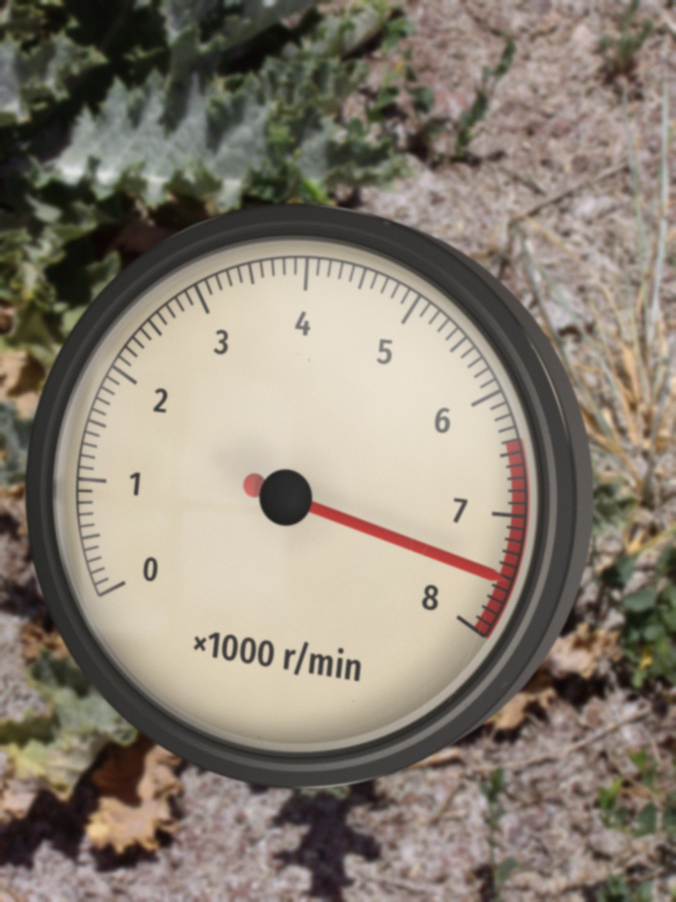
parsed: 7500 rpm
